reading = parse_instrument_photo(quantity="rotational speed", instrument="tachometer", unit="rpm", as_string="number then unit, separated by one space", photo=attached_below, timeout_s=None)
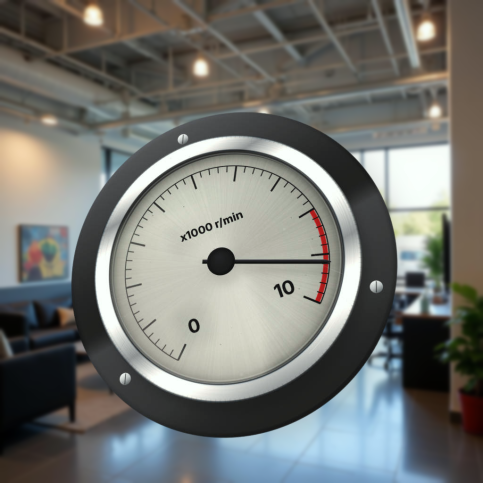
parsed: 9200 rpm
